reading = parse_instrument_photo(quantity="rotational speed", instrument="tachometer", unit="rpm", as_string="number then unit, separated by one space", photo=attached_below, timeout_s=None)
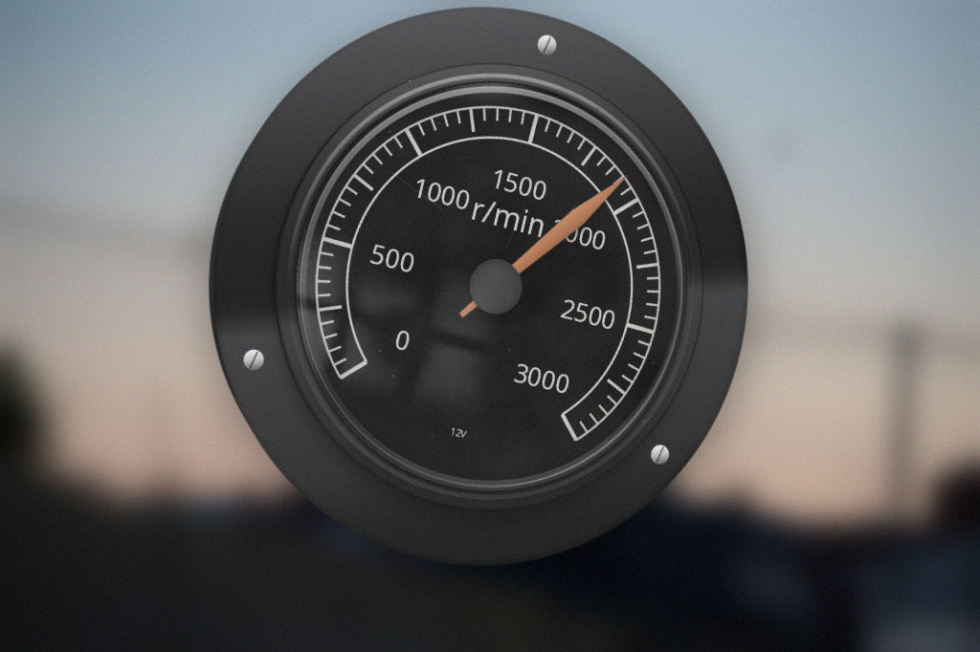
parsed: 1900 rpm
